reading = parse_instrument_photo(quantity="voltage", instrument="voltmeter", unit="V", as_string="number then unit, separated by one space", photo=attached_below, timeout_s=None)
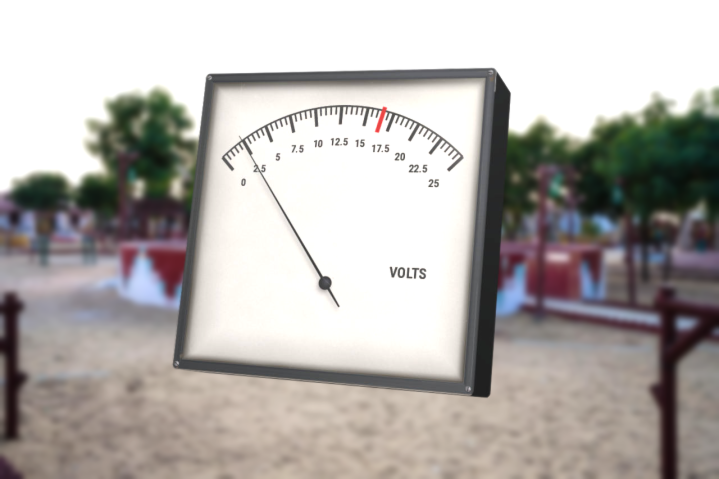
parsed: 2.5 V
